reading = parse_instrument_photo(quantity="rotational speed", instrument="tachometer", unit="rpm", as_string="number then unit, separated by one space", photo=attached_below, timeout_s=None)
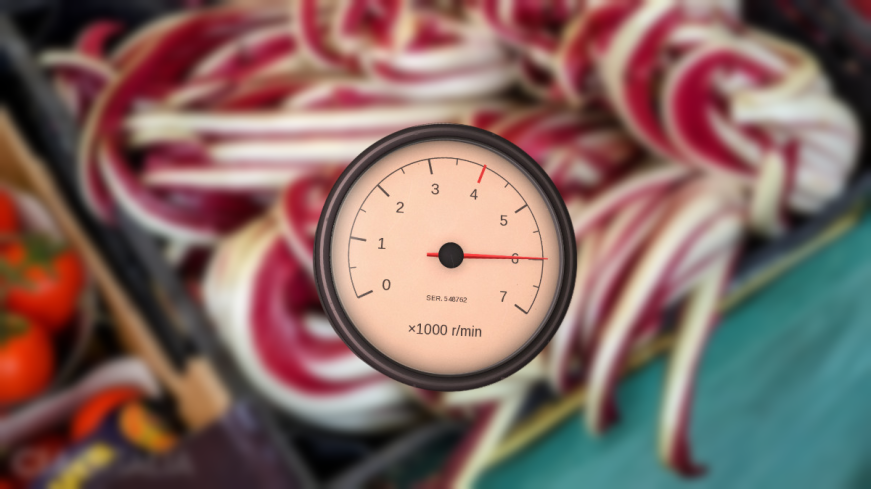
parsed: 6000 rpm
